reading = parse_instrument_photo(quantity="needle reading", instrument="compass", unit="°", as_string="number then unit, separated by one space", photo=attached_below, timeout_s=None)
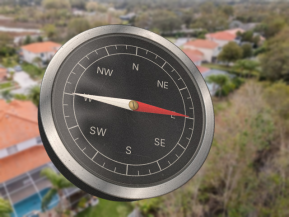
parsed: 90 °
